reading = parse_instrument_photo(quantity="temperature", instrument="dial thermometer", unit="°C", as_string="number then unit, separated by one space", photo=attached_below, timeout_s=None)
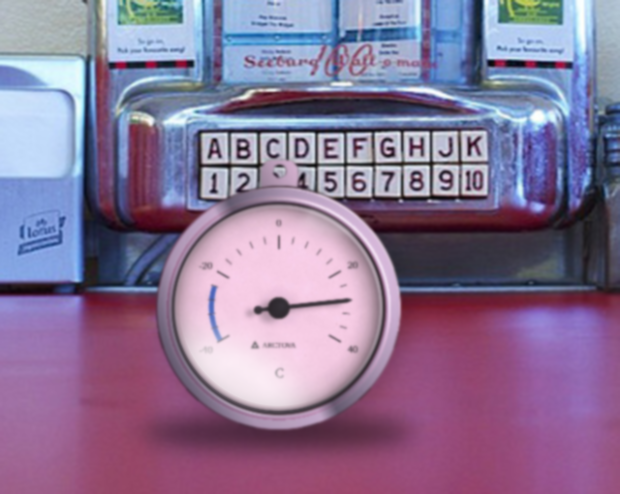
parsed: 28 °C
